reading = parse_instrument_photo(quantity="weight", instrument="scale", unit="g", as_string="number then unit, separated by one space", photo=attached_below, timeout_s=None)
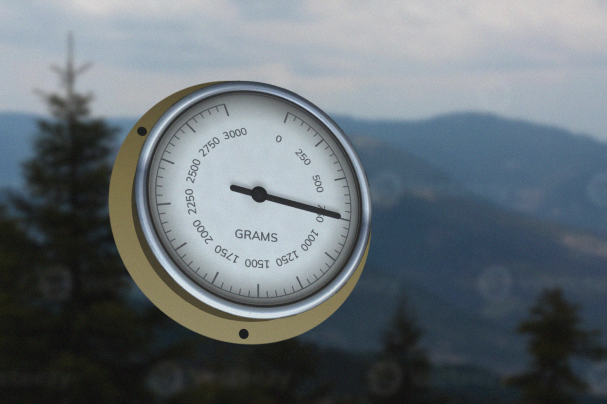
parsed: 750 g
